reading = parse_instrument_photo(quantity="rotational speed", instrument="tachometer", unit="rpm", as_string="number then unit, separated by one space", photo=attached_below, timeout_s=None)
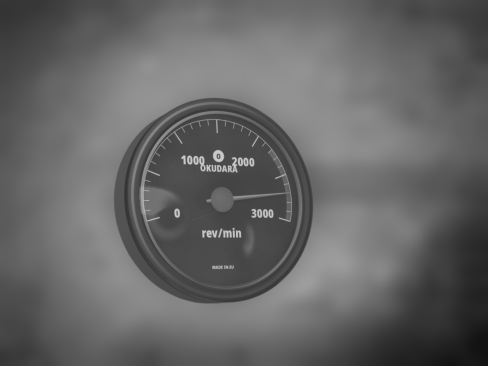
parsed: 2700 rpm
